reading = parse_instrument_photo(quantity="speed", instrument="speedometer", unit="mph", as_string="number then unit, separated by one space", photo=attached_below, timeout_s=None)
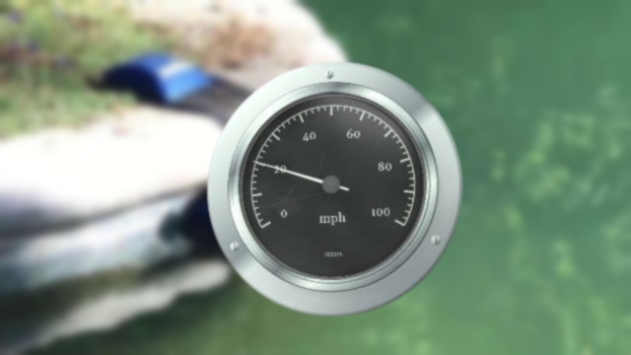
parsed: 20 mph
